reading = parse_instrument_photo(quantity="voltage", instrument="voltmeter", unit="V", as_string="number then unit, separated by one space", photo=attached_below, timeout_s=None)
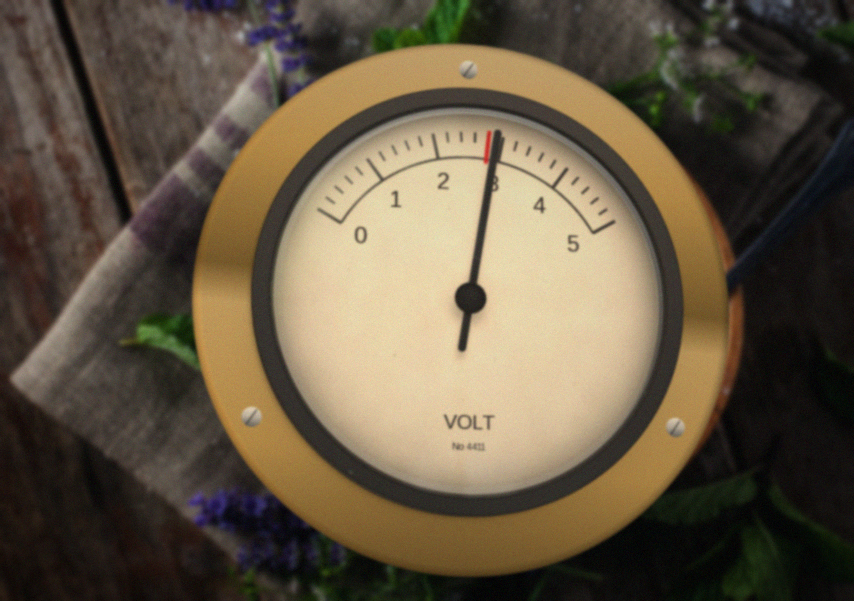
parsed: 2.9 V
